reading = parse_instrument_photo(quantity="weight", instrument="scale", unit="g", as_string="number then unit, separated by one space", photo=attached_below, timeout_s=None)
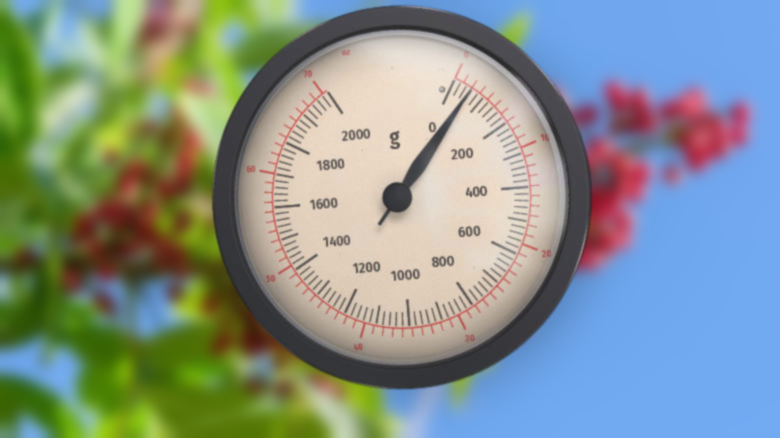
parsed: 60 g
